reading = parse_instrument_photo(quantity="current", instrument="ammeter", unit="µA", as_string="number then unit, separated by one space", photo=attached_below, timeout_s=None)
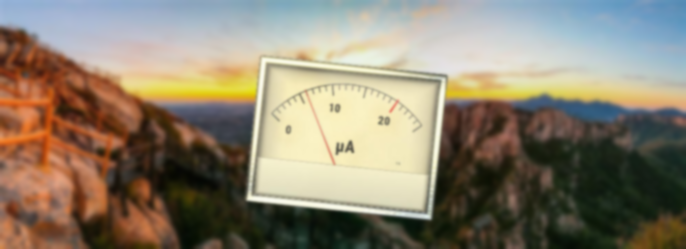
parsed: 6 µA
